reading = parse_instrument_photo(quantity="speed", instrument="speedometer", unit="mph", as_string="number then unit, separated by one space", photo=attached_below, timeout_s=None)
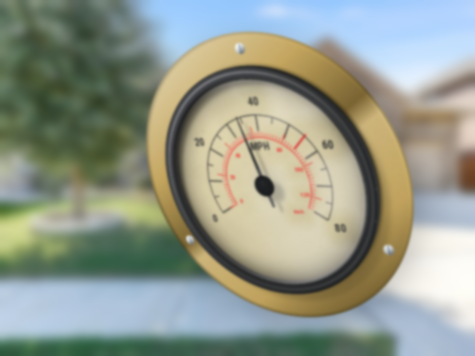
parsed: 35 mph
